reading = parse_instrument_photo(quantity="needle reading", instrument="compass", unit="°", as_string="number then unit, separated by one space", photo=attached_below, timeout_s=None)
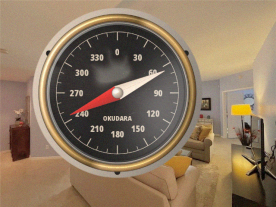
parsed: 245 °
